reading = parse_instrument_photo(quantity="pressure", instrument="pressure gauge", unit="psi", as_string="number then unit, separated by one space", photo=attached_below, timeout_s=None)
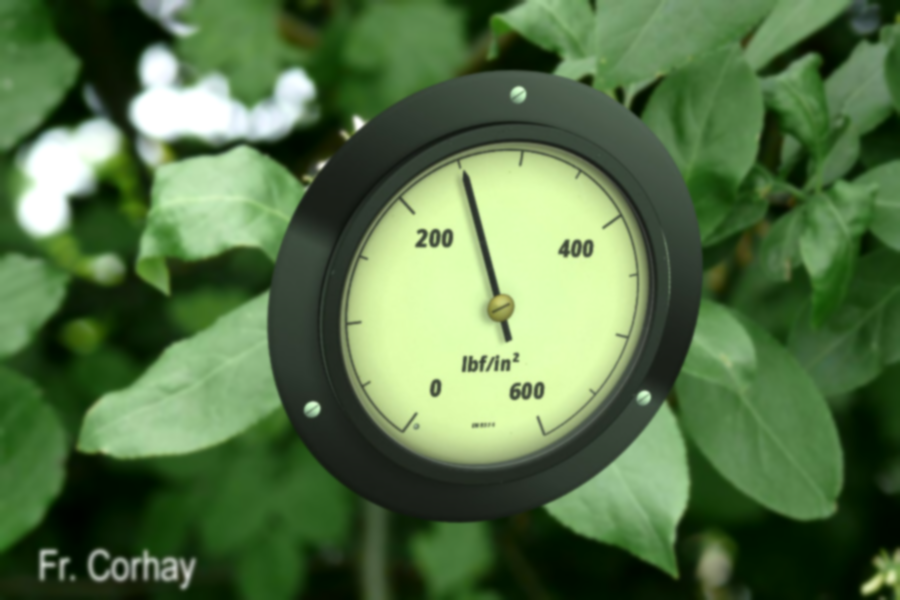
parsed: 250 psi
